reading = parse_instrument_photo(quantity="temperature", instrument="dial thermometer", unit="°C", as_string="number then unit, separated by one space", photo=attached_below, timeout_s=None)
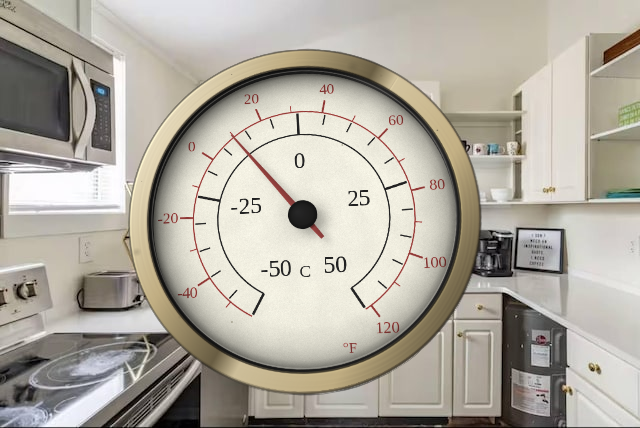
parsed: -12.5 °C
